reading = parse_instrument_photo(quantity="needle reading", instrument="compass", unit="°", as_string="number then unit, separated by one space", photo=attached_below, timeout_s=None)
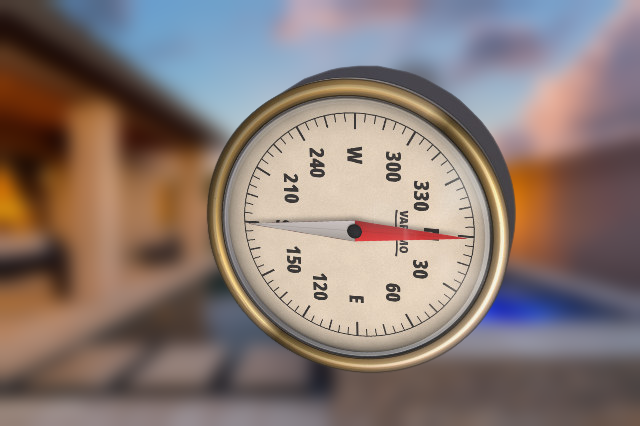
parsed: 0 °
